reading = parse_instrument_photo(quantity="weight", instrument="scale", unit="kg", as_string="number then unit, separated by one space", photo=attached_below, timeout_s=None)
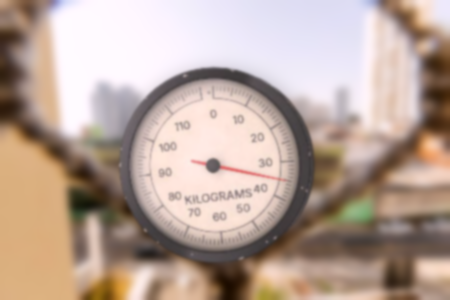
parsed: 35 kg
